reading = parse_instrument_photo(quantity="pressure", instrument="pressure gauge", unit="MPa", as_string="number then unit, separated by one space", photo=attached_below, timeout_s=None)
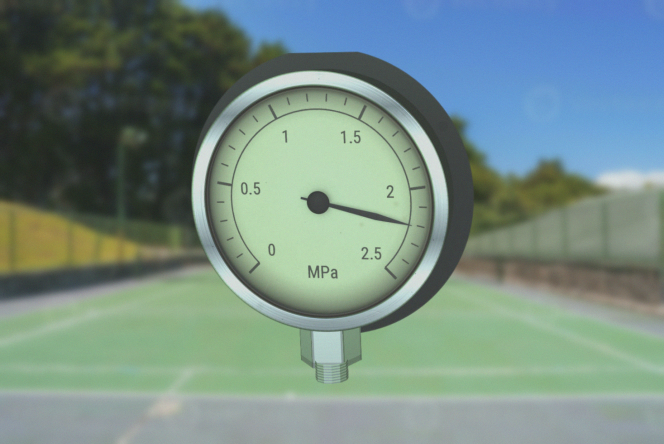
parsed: 2.2 MPa
